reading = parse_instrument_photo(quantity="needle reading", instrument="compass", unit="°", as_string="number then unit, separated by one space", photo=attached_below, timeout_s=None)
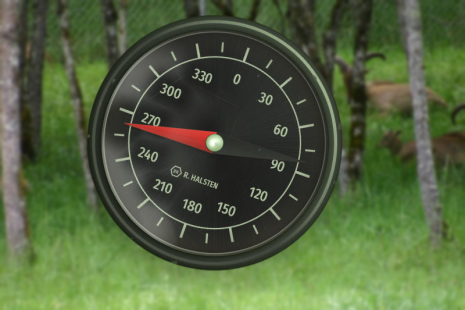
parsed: 262.5 °
